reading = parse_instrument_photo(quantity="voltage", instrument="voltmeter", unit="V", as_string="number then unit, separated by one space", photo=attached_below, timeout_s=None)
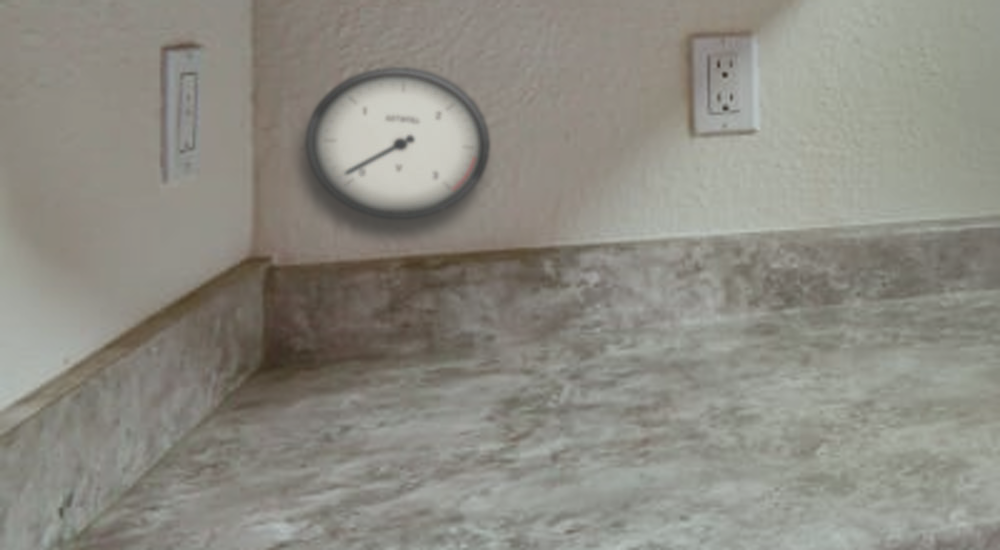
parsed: 0.1 V
